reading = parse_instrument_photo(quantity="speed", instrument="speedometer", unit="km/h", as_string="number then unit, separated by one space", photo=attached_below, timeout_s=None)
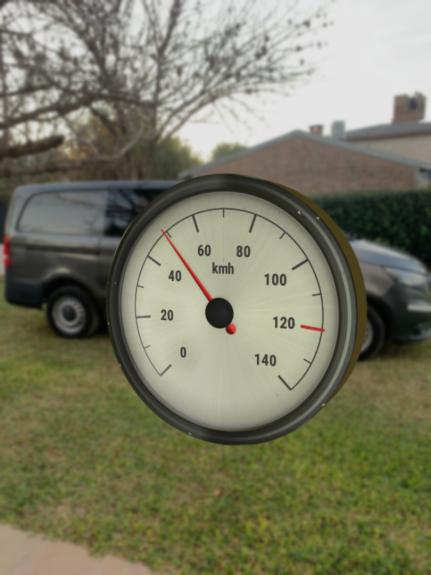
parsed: 50 km/h
